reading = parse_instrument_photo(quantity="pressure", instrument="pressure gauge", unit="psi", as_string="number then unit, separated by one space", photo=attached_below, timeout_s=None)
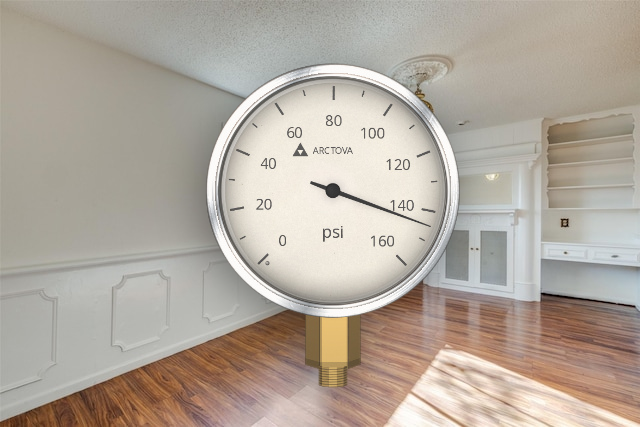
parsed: 145 psi
